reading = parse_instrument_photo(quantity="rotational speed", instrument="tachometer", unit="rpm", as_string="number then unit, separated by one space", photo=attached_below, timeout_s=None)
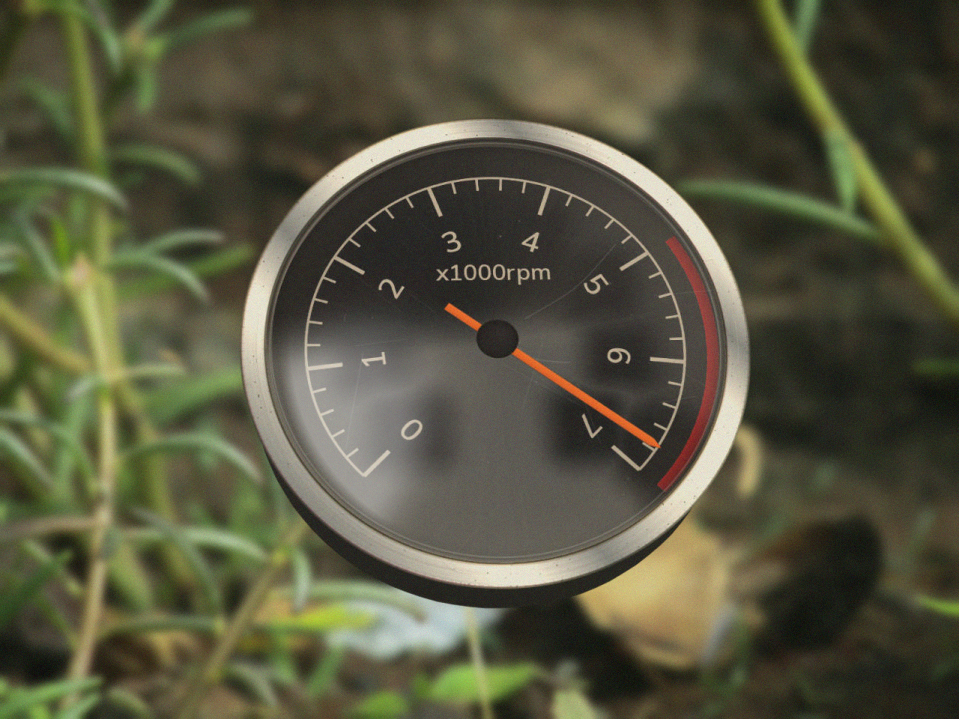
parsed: 6800 rpm
